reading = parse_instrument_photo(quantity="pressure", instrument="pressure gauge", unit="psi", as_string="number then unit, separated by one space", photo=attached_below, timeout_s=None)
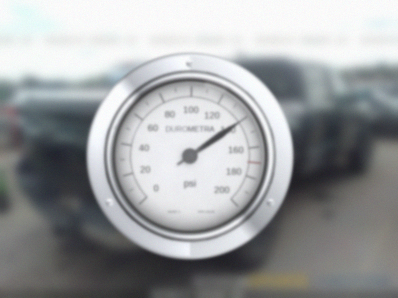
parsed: 140 psi
